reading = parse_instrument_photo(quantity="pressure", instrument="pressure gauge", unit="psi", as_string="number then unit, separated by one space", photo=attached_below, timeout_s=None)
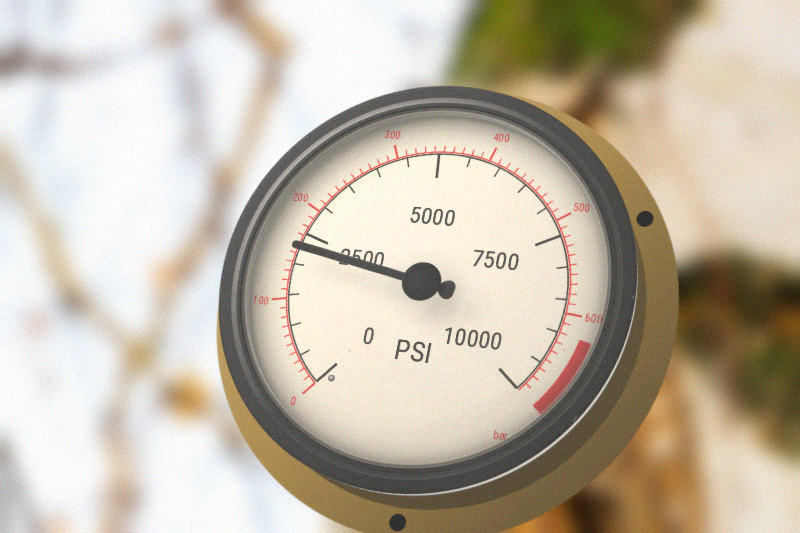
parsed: 2250 psi
